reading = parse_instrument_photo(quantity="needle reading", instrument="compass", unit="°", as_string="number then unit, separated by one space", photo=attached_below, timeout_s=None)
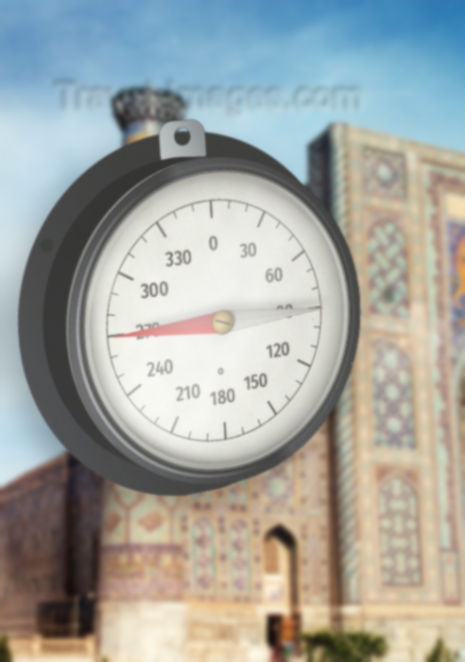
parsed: 270 °
